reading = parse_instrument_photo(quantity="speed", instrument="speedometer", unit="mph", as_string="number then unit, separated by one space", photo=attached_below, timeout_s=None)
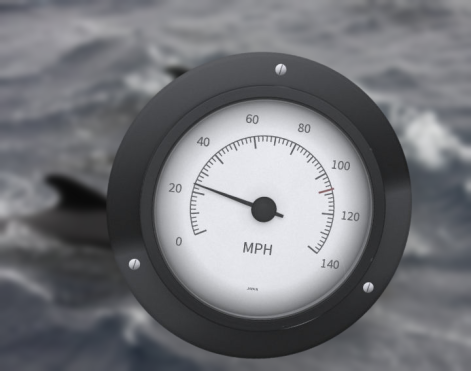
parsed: 24 mph
